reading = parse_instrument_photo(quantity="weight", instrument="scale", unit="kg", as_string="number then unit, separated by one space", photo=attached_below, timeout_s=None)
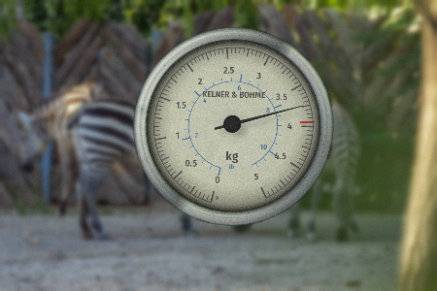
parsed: 3.75 kg
